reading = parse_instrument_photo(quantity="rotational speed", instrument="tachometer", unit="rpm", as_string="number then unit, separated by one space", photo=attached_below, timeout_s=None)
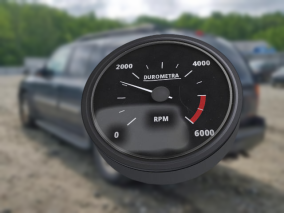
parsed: 1500 rpm
